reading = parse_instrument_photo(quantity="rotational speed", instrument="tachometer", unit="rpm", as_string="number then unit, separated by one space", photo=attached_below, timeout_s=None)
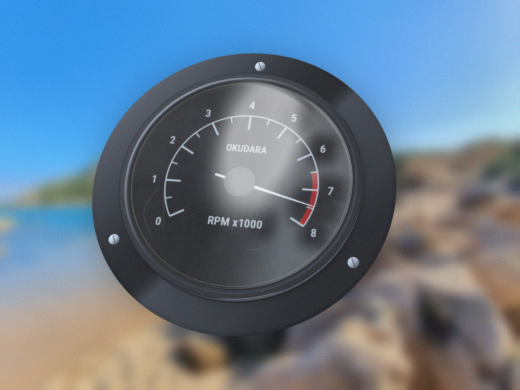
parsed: 7500 rpm
